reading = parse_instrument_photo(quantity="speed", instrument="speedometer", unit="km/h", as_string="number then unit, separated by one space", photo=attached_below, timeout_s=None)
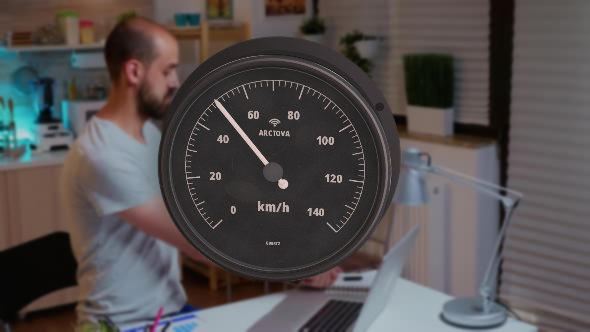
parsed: 50 km/h
